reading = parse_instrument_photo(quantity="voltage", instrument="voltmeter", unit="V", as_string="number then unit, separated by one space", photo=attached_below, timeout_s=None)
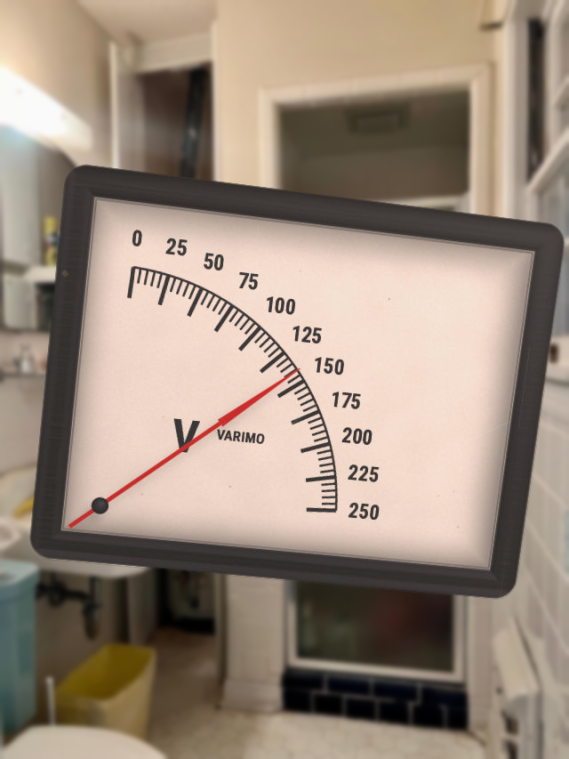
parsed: 140 V
